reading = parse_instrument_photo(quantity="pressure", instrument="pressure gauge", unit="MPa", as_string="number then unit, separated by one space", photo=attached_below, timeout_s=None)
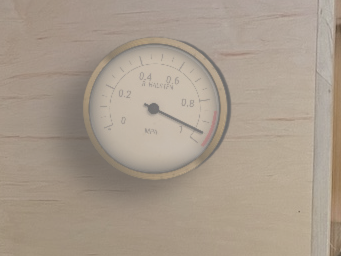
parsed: 0.95 MPa
